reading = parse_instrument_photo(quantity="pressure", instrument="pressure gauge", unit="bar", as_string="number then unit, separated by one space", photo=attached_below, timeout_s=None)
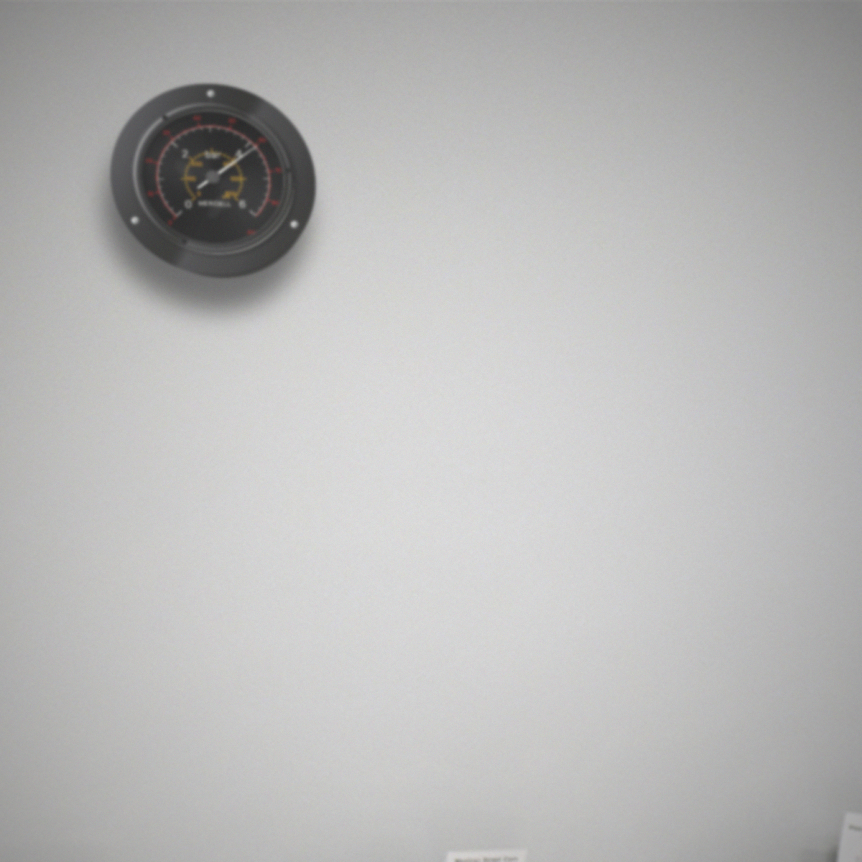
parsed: 4.2 bar
